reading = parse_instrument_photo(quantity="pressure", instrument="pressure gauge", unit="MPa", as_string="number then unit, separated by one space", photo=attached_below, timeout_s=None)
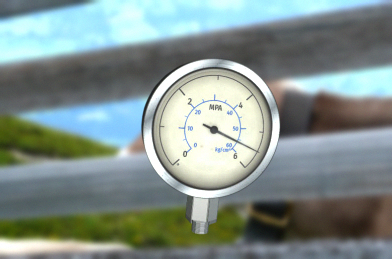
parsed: 5.5 MPa
